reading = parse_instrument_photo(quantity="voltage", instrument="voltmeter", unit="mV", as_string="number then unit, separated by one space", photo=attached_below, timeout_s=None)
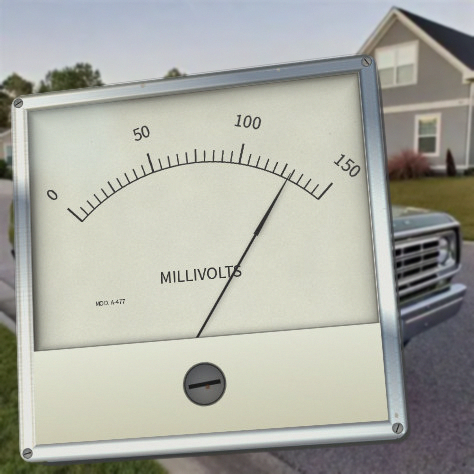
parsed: 130 mV
